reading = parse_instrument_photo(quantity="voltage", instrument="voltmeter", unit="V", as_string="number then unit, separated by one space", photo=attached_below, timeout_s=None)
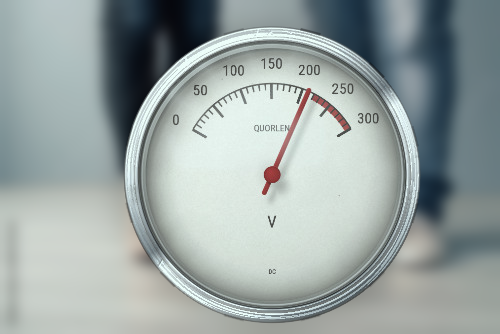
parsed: 210 V
